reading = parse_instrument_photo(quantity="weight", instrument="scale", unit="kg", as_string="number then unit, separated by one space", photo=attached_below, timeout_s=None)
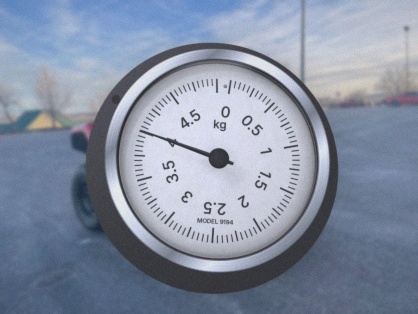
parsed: 4 kg
